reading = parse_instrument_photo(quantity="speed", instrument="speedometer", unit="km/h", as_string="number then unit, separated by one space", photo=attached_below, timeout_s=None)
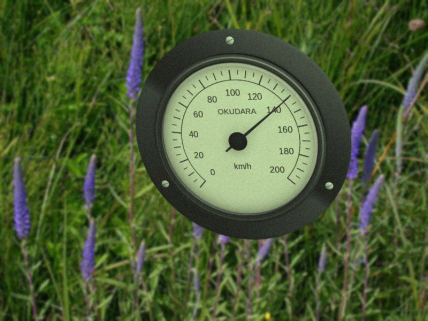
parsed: 140 km/h
